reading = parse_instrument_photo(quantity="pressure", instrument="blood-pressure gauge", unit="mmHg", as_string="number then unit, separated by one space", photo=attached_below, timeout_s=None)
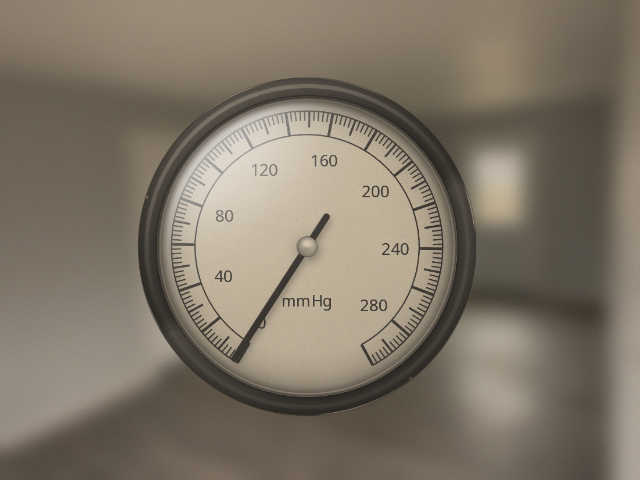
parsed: 2 mmHg
